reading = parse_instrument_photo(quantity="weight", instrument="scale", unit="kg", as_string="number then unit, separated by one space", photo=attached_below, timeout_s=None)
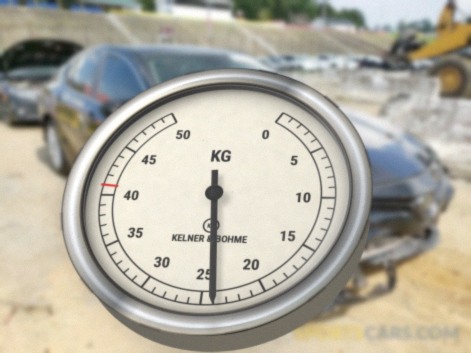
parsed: 24 kg
